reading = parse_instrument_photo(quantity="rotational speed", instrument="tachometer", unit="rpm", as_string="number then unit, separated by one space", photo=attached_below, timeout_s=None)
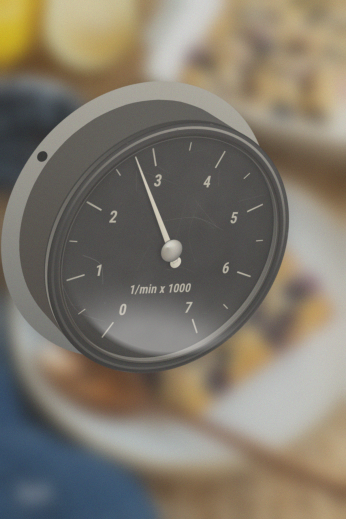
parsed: 2750 rpm
